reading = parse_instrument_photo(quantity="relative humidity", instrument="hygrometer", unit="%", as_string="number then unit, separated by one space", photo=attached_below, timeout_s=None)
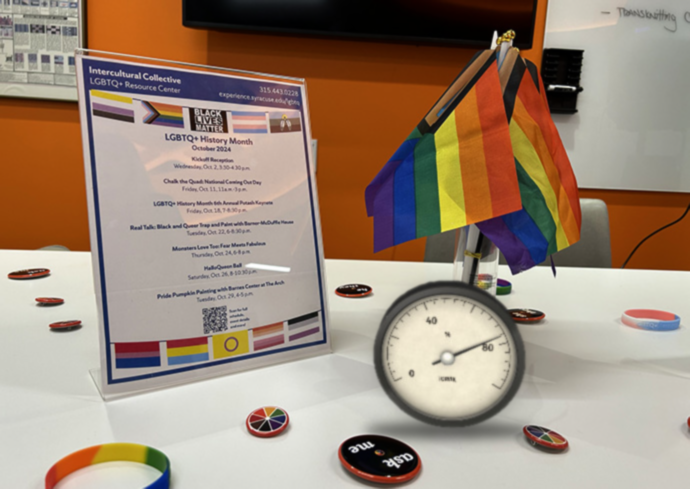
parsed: 76 %
